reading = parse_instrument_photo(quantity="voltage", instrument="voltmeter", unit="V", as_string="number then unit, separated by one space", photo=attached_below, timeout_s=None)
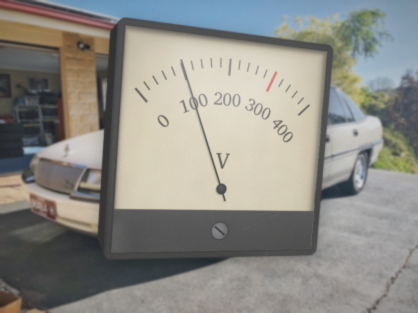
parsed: 100 V
